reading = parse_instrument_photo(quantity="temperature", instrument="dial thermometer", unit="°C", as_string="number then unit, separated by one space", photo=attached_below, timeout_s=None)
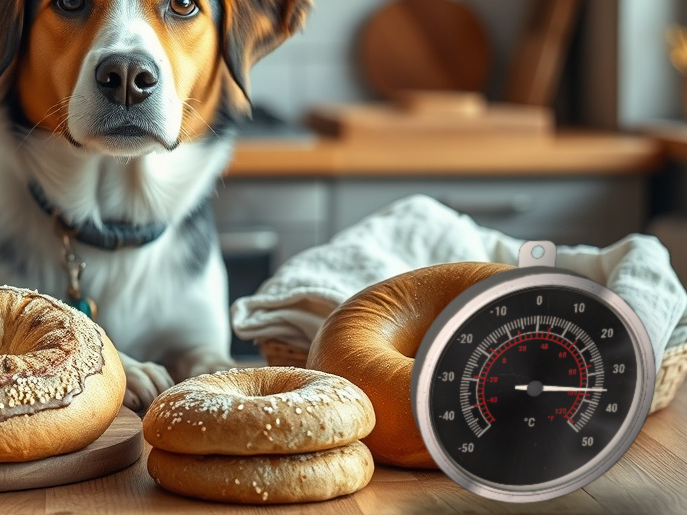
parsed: 35 °C
